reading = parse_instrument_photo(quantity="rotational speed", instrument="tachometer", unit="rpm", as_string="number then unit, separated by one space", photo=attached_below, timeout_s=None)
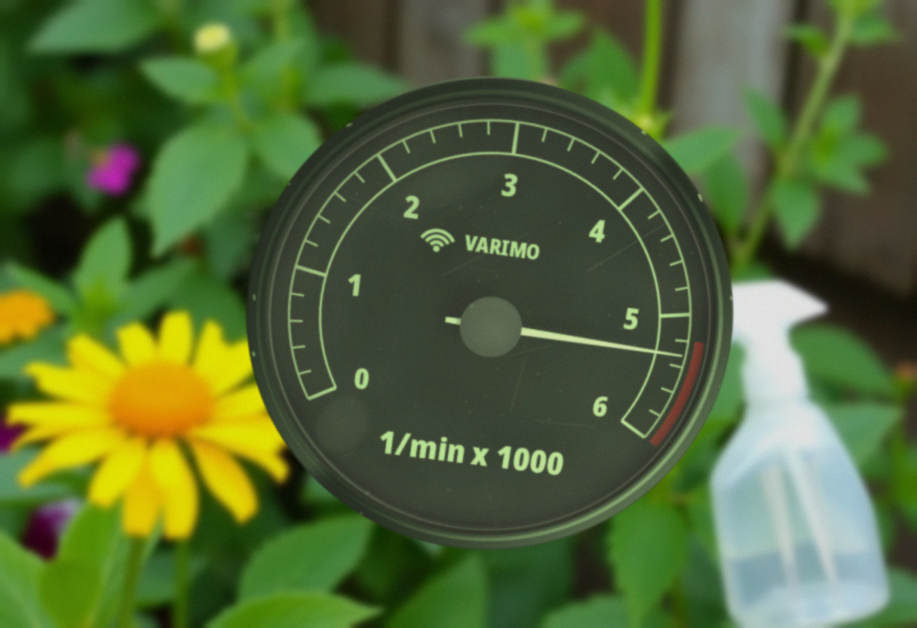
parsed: 5300 rpm
